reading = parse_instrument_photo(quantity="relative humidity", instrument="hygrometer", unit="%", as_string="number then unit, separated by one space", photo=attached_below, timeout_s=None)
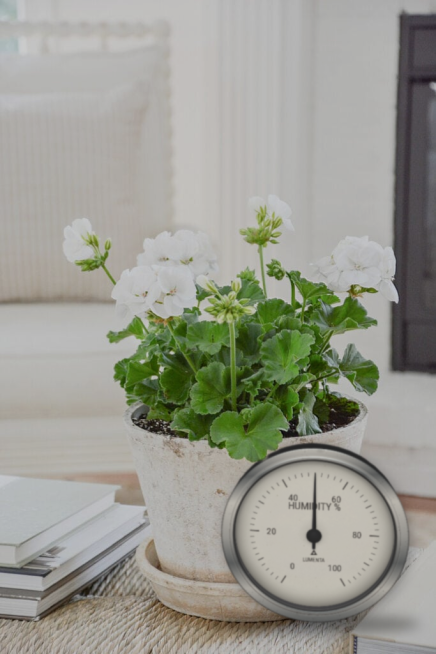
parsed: 50 %
